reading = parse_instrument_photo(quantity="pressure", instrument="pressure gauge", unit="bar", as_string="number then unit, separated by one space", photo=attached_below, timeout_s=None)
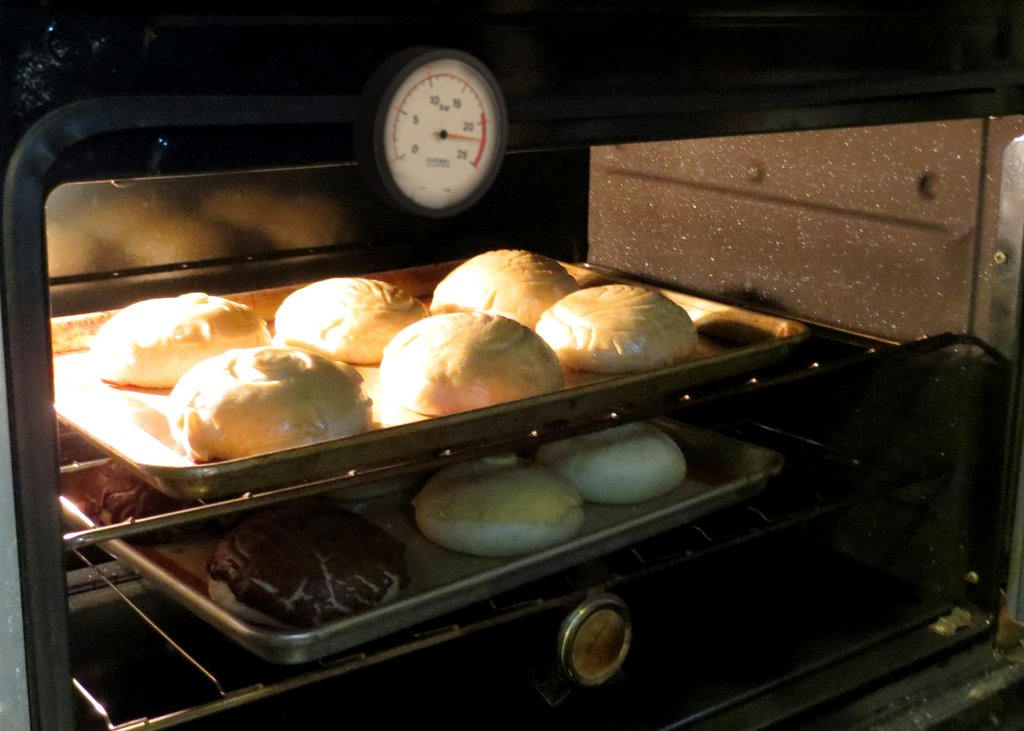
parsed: 22 bar
